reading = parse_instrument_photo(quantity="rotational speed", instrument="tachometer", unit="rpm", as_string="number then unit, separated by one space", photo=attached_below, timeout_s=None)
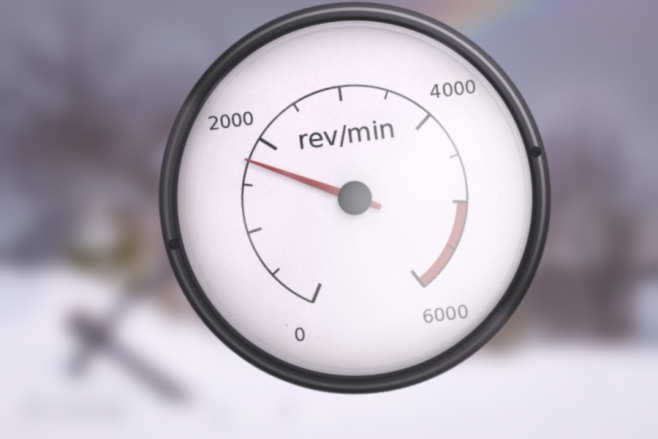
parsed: 1750 rpm
